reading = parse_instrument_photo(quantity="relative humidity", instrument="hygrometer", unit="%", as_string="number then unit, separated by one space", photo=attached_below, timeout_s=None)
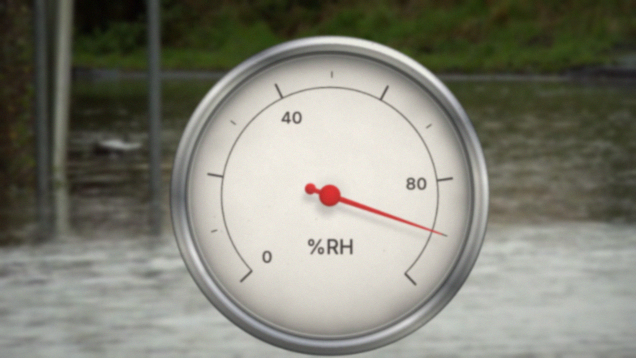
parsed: 90 %
